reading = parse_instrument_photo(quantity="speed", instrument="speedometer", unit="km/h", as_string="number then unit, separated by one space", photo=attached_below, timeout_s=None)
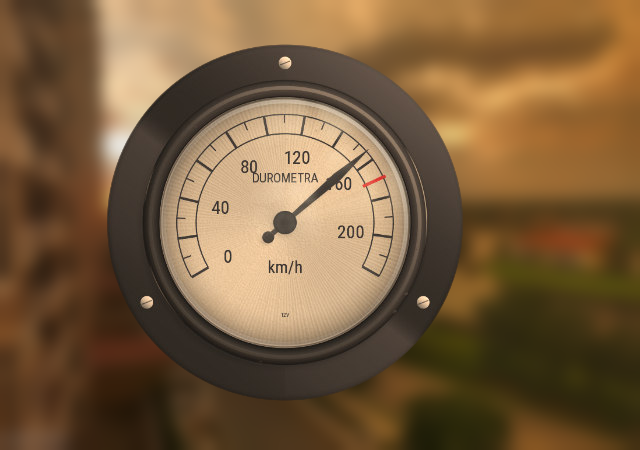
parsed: 155 km/h
